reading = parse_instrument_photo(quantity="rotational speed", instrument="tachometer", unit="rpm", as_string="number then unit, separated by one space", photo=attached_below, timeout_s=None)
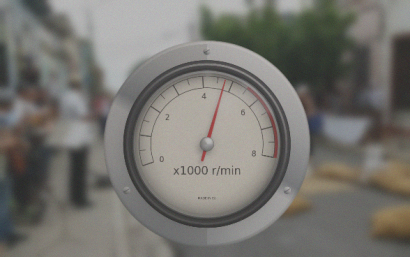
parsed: 4750 rpm
